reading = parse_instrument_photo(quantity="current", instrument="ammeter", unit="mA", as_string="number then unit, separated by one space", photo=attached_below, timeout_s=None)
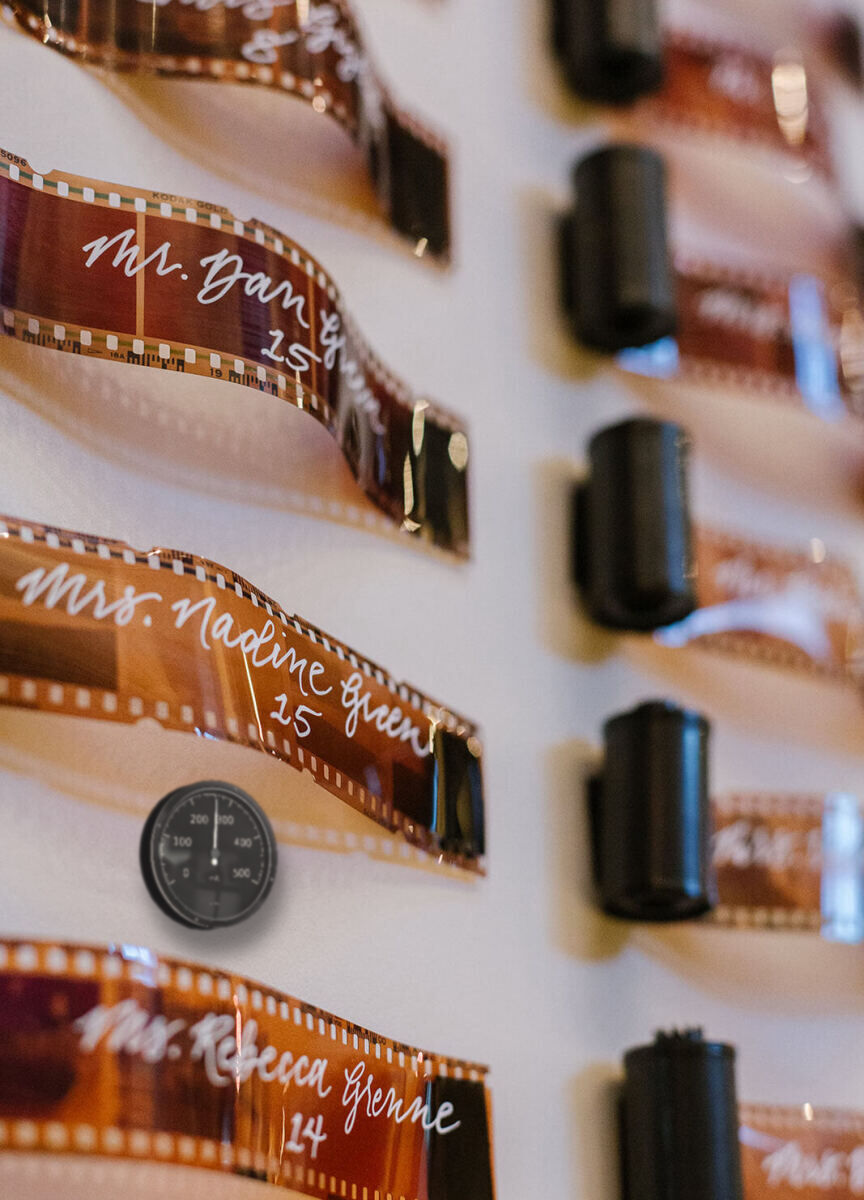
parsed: 260 mA
